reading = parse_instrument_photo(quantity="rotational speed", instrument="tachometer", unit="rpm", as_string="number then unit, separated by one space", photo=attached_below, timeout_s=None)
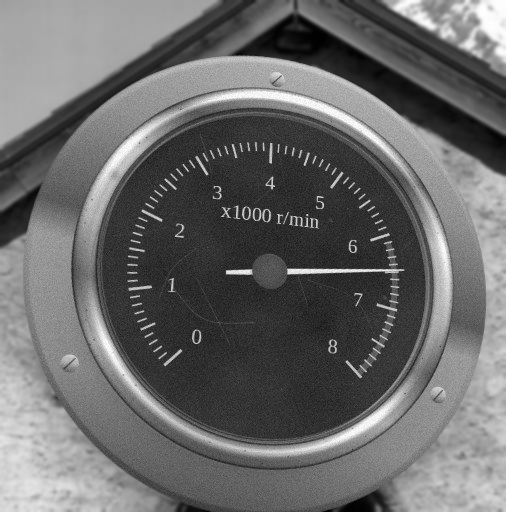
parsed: 6500 rpm
